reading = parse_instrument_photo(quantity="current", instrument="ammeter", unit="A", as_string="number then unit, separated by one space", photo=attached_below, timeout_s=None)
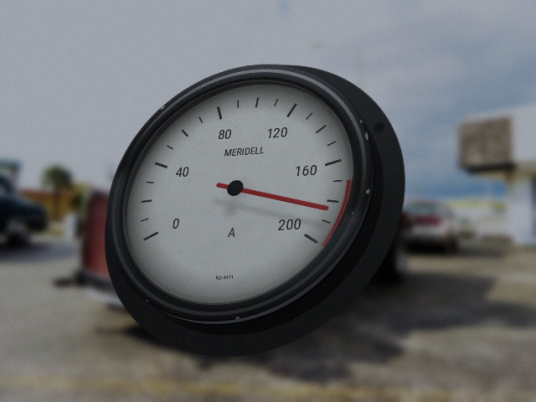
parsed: 185 A
